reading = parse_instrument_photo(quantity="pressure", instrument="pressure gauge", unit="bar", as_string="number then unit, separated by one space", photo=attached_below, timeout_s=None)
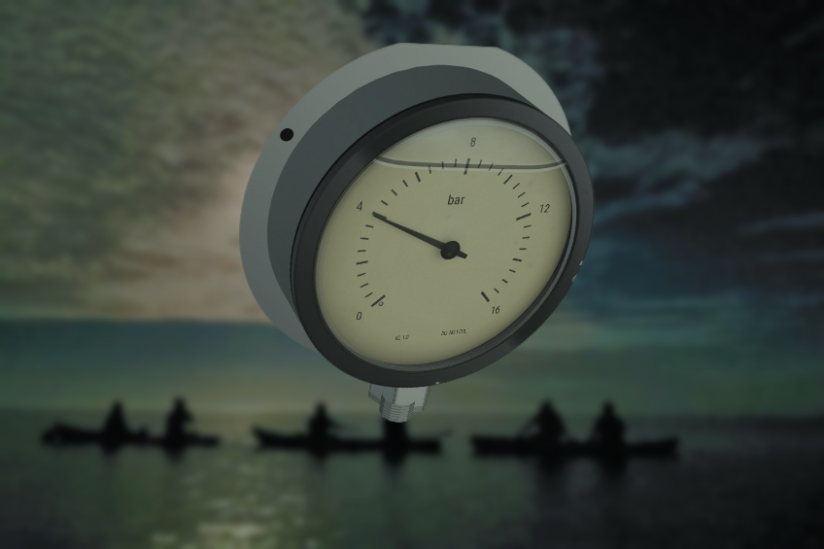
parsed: 4 bar
